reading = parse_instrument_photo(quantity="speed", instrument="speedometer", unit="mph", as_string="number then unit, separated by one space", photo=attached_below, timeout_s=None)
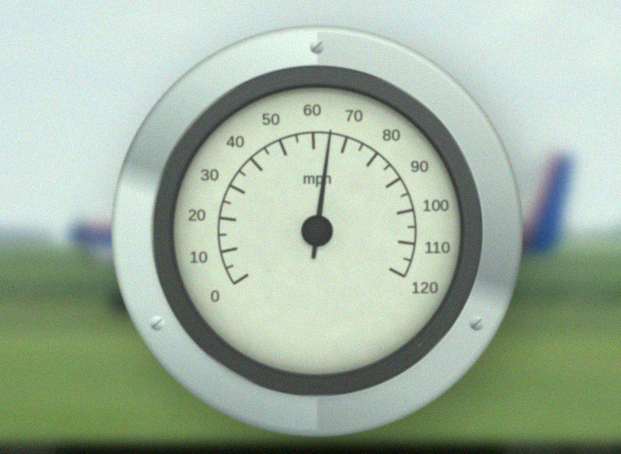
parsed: 65 mph
